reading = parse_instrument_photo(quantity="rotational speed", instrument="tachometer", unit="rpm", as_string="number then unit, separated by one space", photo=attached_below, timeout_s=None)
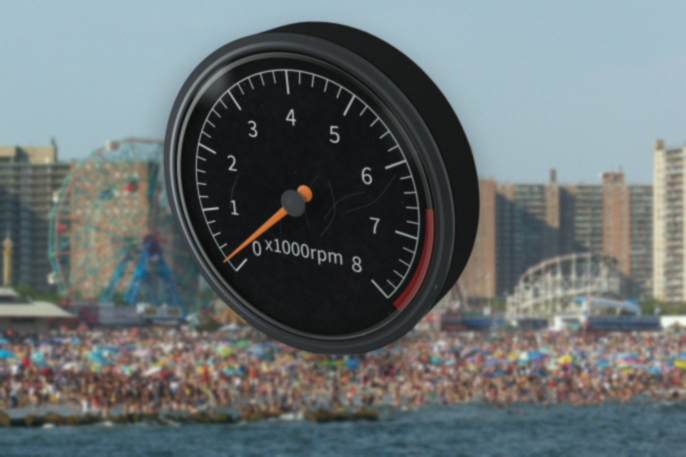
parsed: 200 rpm
